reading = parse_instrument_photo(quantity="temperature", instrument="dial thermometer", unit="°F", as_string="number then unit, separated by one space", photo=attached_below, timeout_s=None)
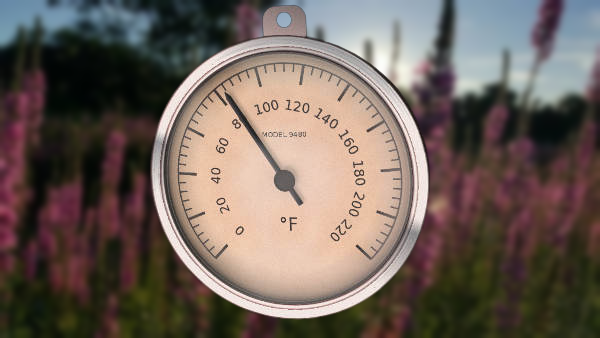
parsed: 84 °F
